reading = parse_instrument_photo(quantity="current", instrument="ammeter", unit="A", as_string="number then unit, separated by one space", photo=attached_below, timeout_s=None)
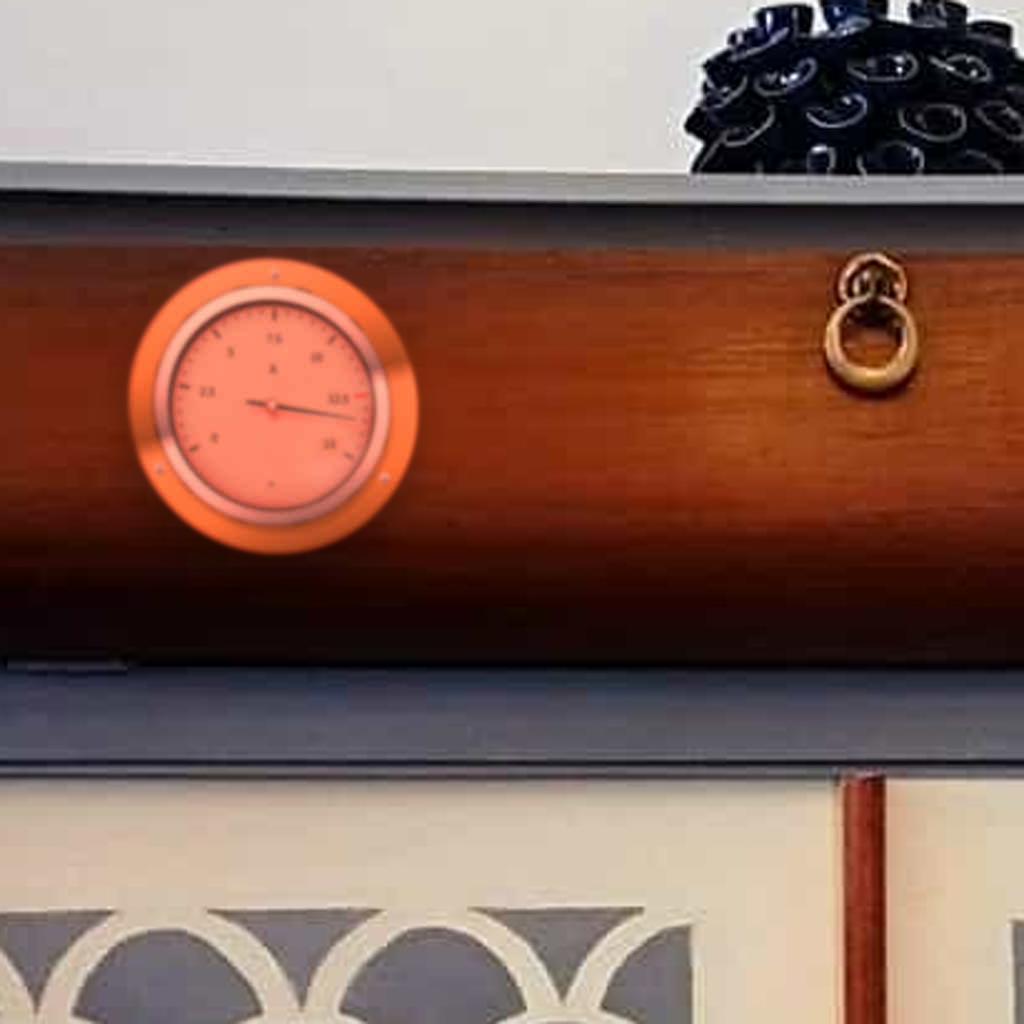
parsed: 13.5 A
